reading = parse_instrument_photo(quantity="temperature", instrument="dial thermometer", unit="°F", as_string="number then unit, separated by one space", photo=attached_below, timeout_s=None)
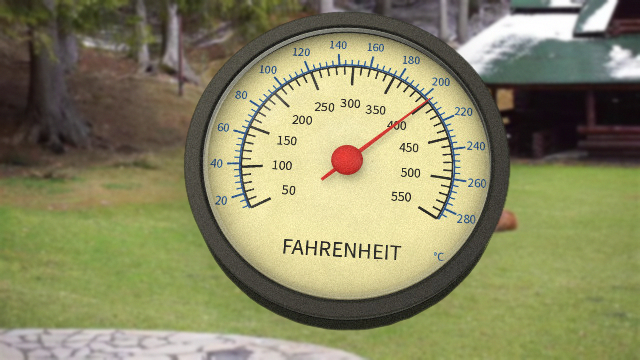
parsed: 400 °F
